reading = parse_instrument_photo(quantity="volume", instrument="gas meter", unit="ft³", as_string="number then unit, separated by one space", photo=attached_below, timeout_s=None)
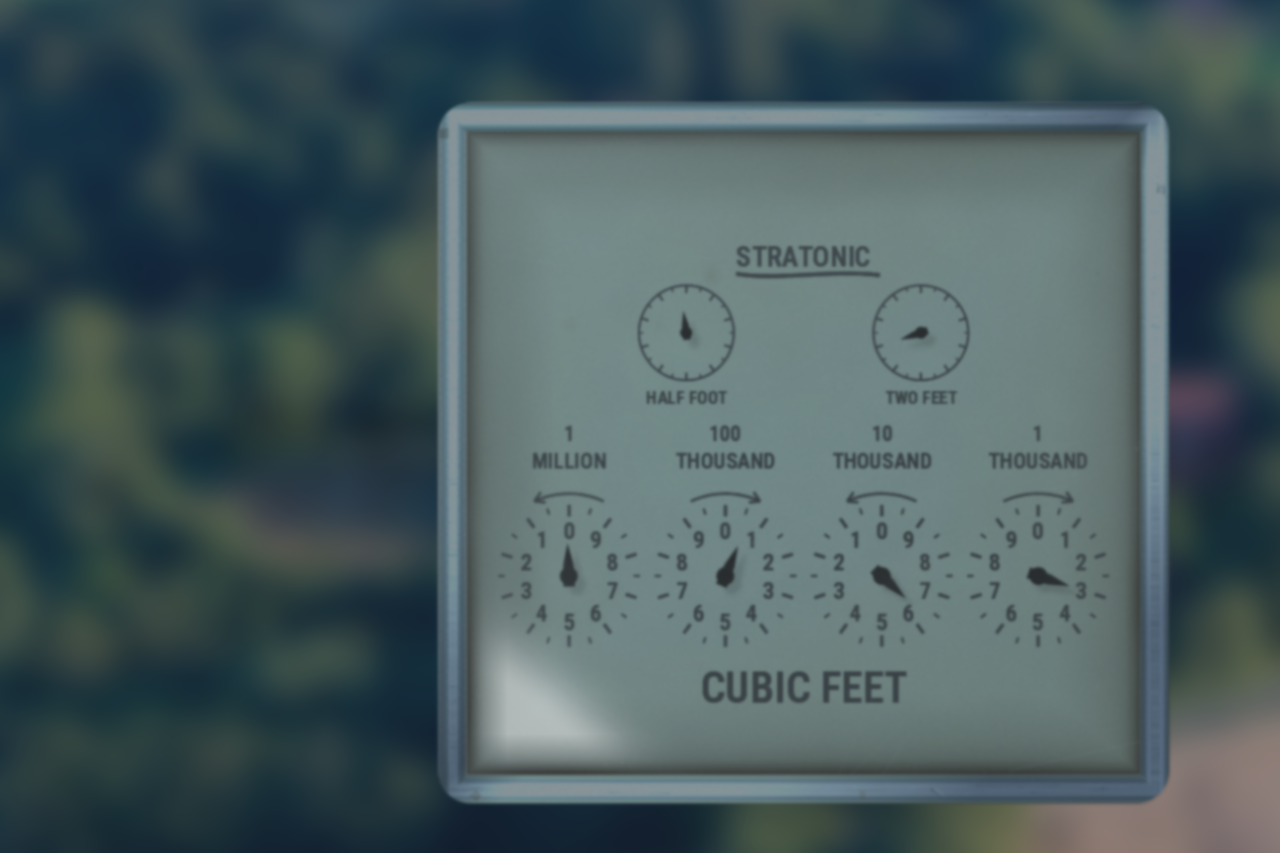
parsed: 6300 ft³
